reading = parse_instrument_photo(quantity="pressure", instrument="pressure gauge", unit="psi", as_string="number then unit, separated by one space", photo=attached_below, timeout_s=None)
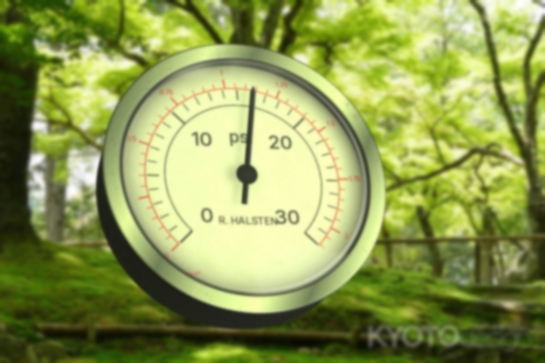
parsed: 16 psi
